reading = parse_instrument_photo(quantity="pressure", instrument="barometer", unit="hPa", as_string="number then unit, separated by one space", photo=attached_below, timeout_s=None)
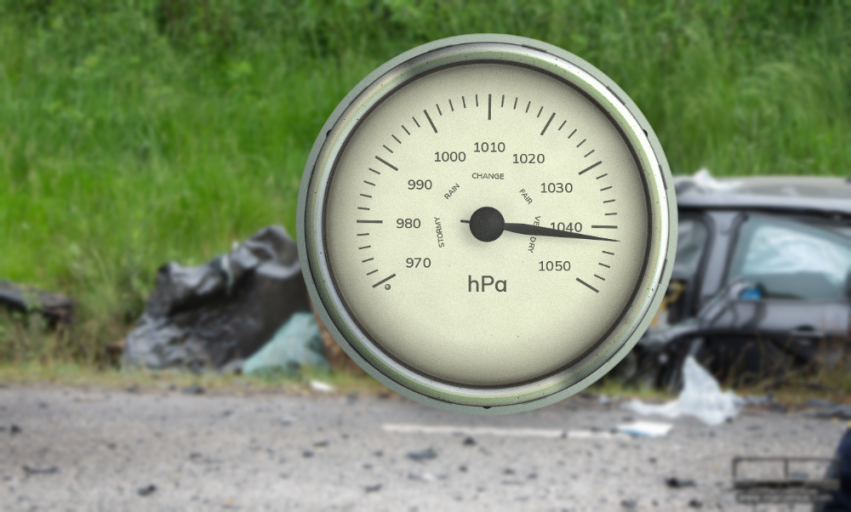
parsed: 1042 hPa
